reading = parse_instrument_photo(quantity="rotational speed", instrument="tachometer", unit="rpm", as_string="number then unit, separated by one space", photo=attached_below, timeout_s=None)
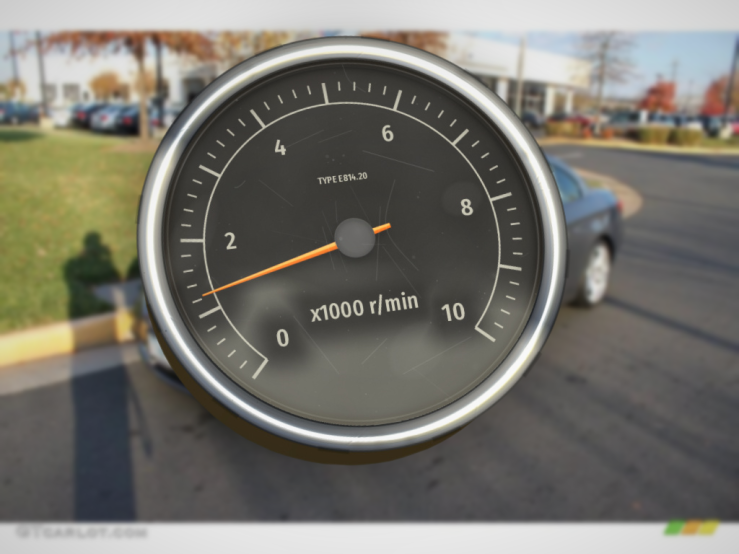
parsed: 1200 rpm
